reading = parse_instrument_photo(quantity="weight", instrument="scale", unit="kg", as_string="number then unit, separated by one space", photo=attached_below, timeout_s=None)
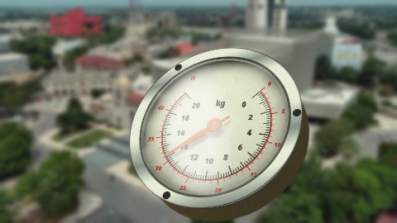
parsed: 14 kg
